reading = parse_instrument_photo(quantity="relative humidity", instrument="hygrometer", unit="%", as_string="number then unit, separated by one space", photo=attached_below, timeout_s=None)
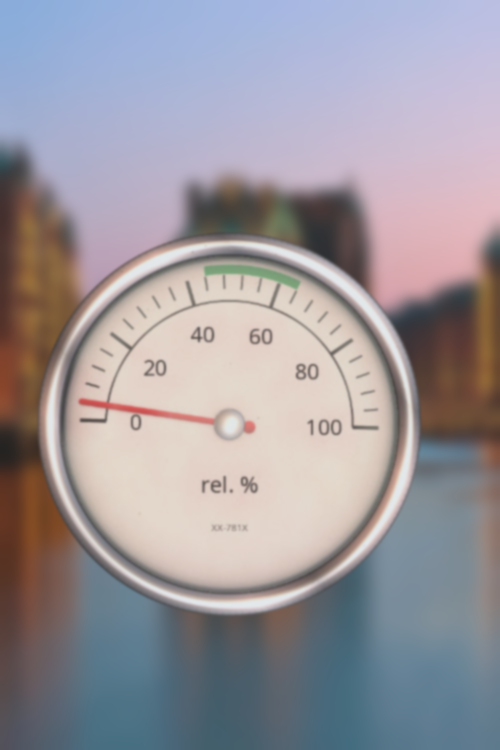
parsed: 4 %
